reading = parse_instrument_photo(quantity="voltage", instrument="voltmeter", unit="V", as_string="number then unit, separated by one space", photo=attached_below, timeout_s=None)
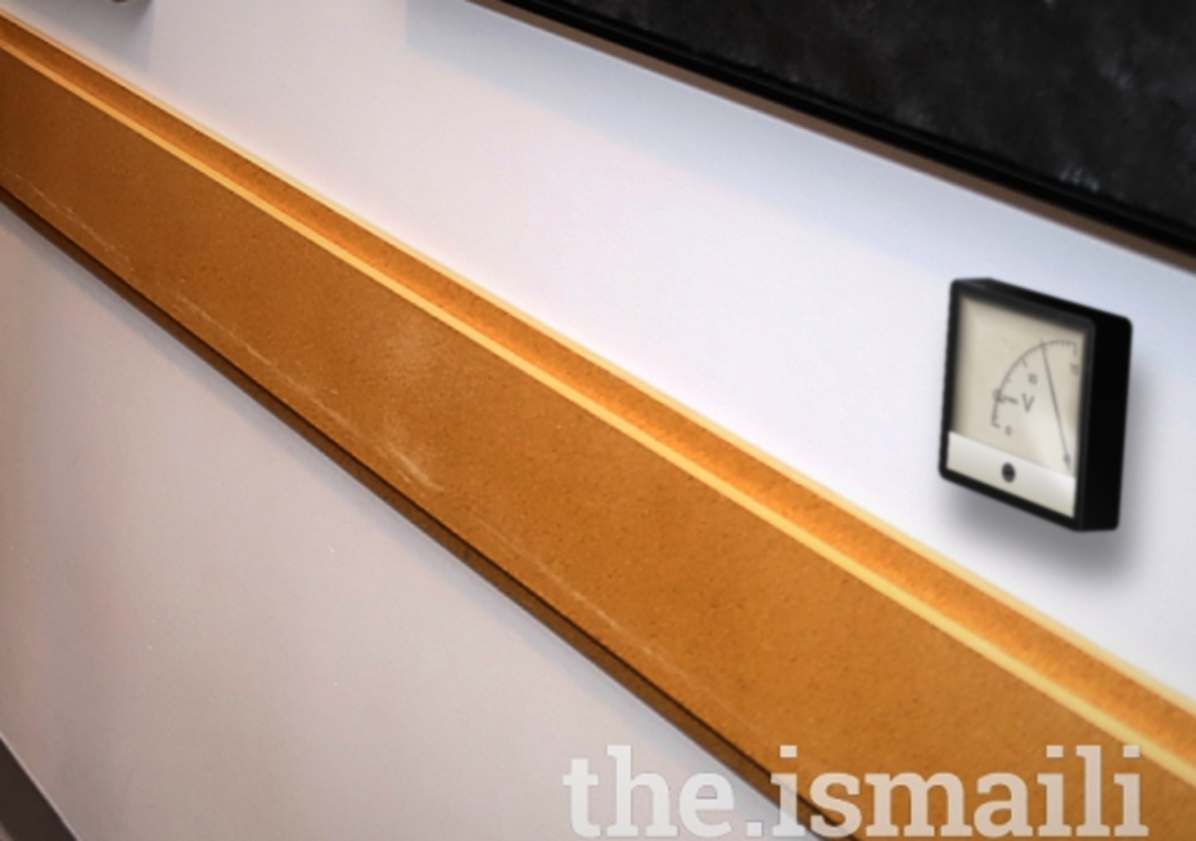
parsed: 12.5 V
